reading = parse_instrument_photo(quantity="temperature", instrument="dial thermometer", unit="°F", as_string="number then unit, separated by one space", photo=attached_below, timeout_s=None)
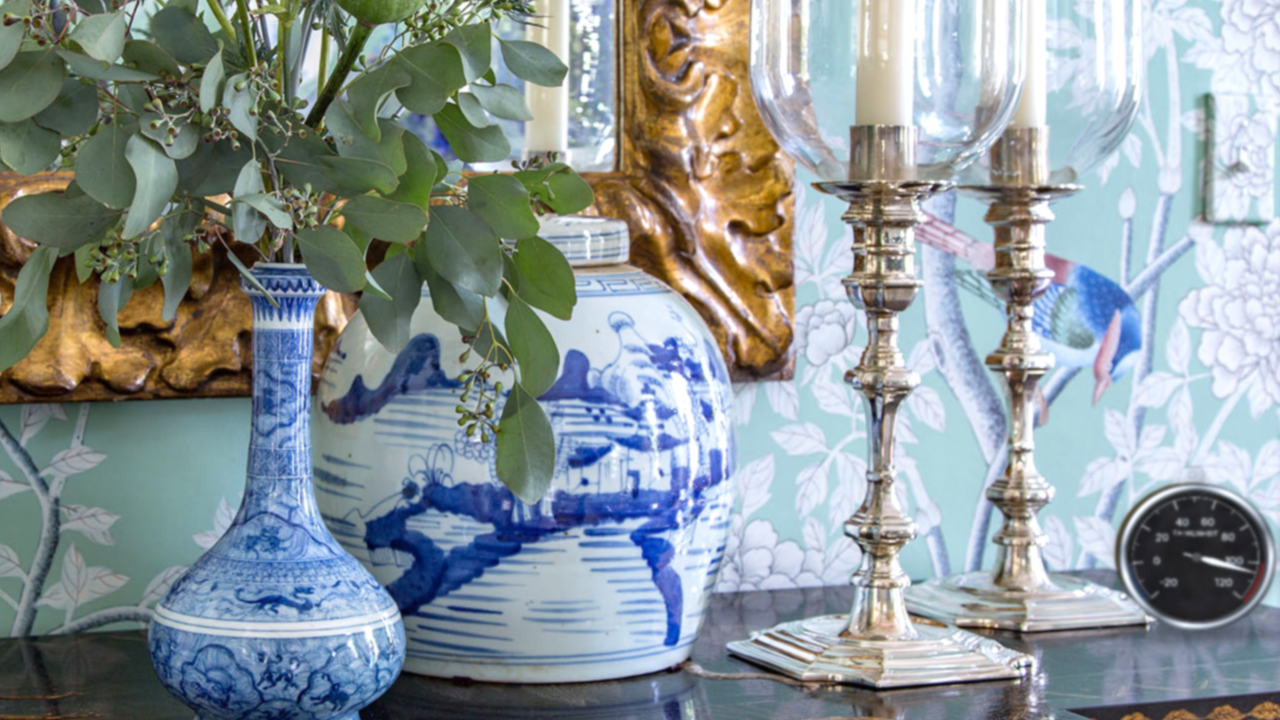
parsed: 105 °F
